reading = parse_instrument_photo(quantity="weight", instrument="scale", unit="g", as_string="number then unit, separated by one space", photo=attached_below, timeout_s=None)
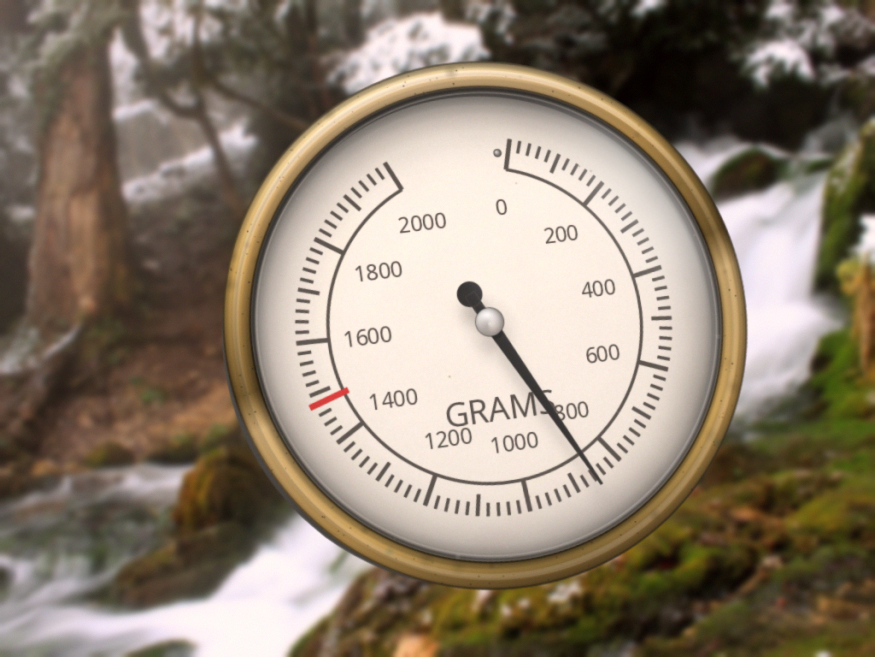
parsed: 860 g
